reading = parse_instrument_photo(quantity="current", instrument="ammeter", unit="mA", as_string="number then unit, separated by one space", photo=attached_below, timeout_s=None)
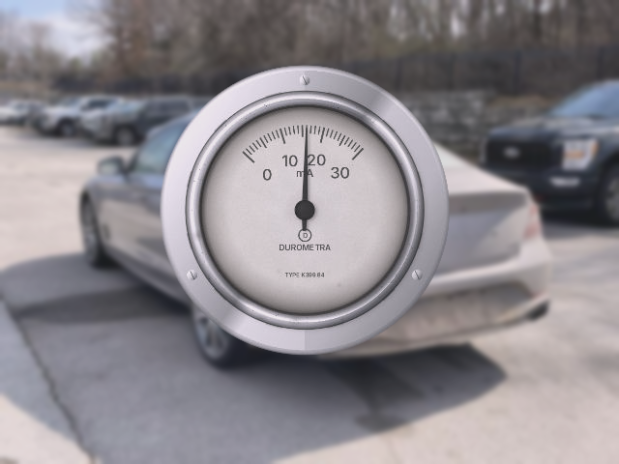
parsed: 16 mA
